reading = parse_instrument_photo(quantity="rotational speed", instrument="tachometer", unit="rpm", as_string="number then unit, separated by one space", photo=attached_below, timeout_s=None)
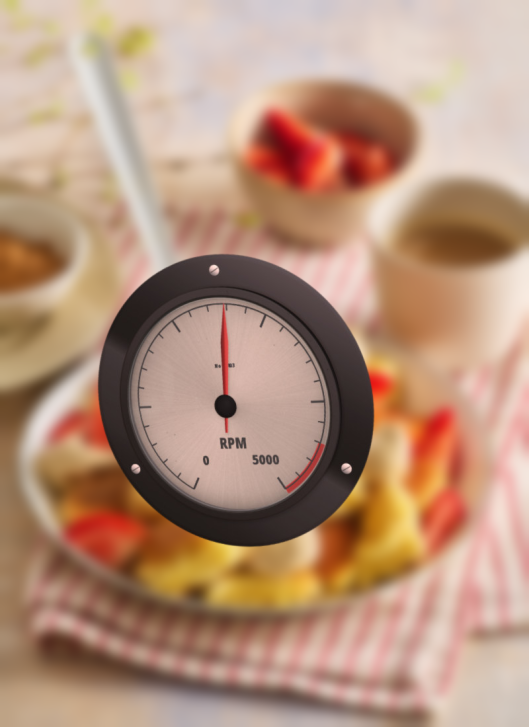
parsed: 2600 rpm
